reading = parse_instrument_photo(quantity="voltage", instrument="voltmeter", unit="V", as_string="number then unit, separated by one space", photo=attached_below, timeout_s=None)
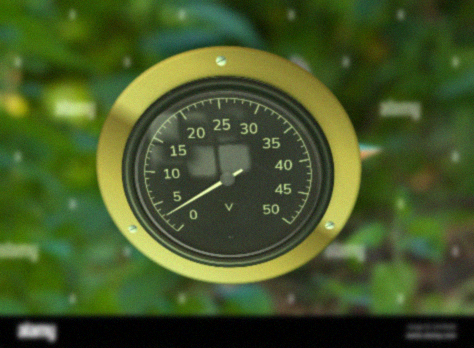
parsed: 3 V
